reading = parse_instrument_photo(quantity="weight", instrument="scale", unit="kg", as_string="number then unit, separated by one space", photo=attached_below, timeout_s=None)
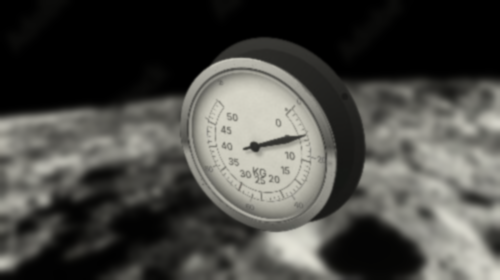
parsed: 5 kg
